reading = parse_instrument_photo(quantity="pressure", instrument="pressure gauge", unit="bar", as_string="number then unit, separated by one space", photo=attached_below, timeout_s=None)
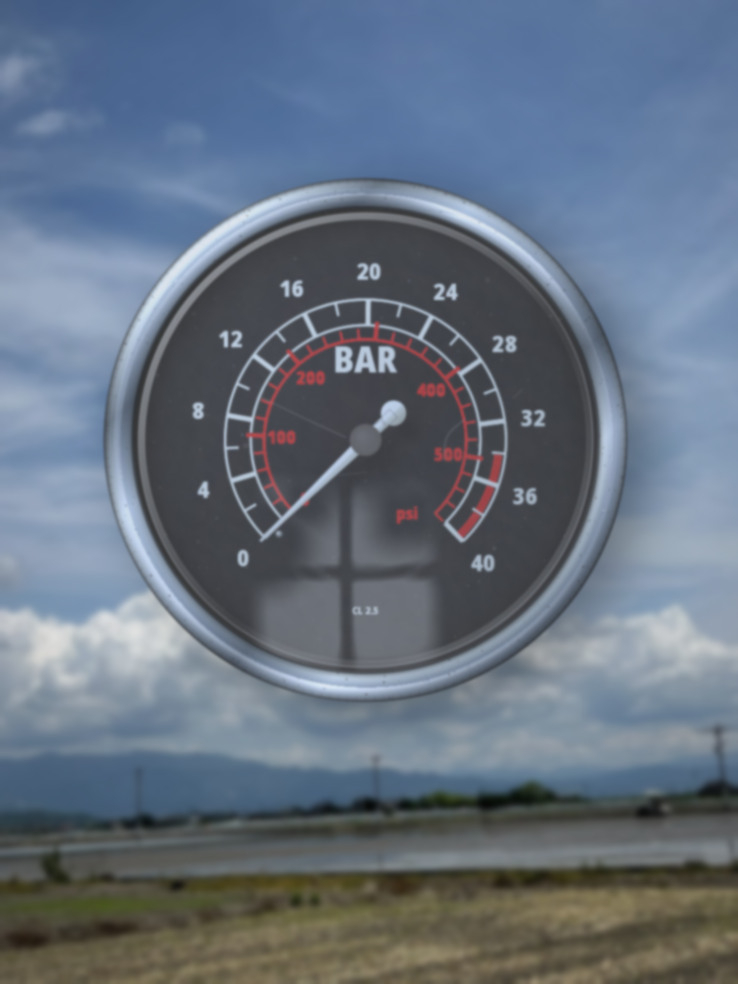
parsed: 0 bar
